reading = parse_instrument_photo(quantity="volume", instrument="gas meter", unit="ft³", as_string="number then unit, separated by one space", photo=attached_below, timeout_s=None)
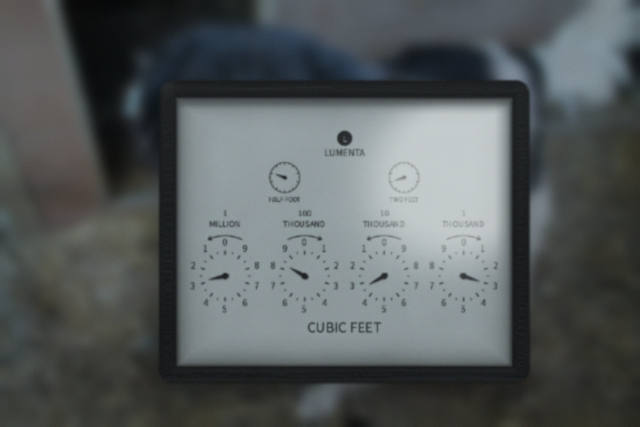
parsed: 283300 ft³
